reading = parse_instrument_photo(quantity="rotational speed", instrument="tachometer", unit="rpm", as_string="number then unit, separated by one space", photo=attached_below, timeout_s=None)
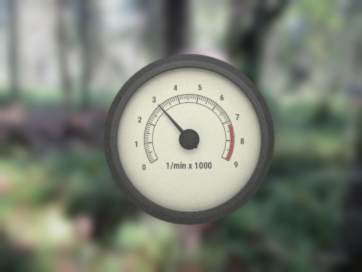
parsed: 3000 rpm
